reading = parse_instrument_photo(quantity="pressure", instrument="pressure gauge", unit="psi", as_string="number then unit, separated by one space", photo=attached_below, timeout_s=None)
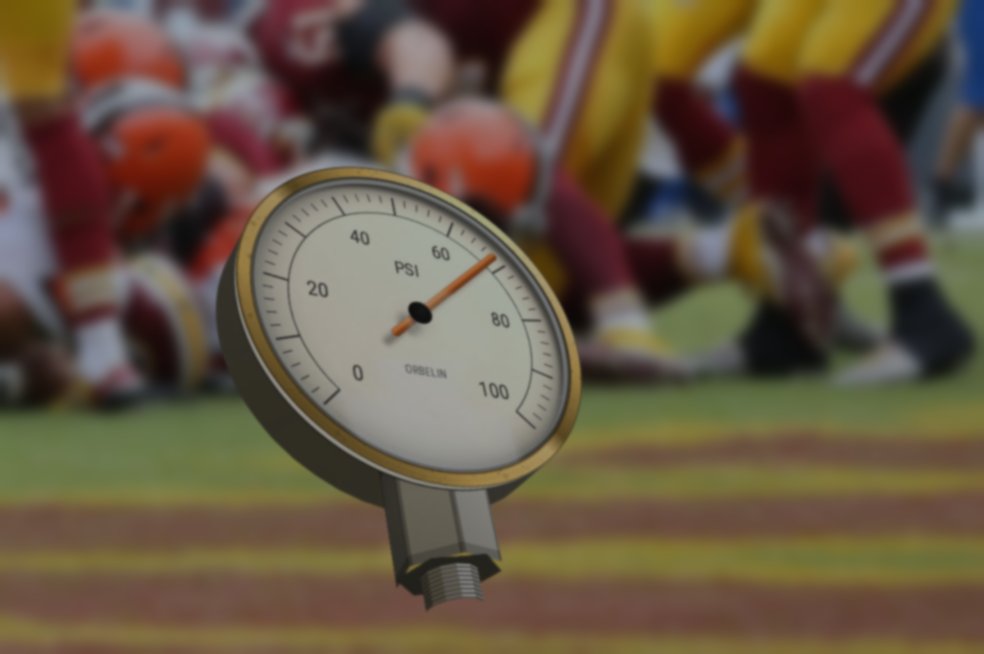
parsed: 68 psi
